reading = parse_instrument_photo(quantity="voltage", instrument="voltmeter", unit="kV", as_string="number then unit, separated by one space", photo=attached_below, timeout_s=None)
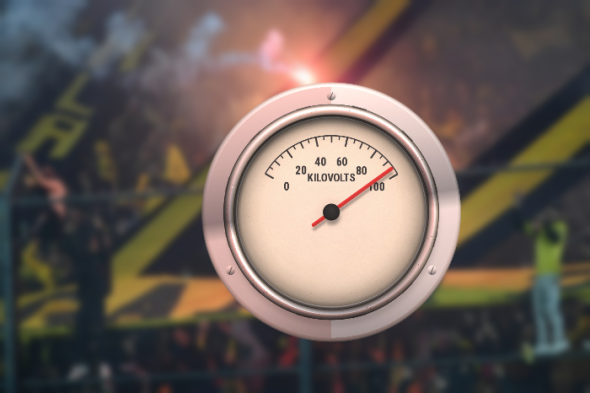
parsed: 95 kV
